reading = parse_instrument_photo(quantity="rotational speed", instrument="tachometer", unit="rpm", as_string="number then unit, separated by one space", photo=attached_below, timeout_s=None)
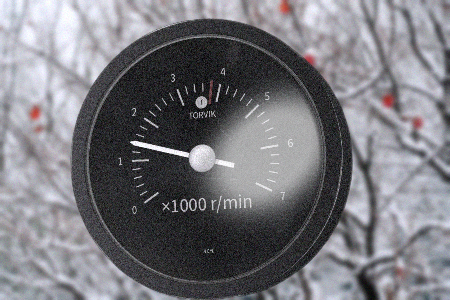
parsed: 1400 rpm
